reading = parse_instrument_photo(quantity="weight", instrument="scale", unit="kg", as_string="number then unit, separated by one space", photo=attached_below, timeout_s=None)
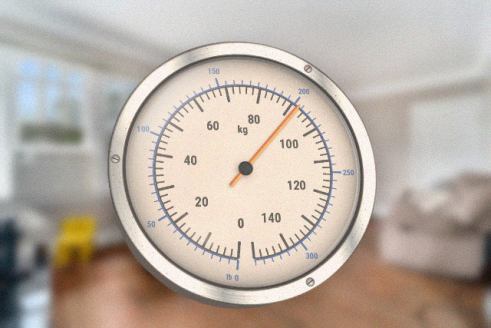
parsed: 92 kg
